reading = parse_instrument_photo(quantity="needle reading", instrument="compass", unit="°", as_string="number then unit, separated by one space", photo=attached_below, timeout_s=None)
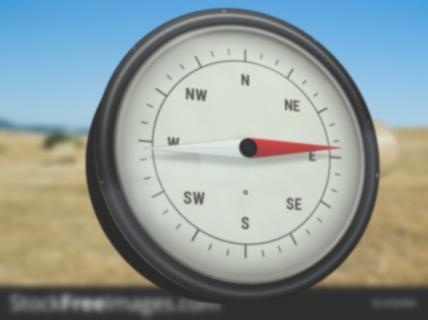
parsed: 85 °
